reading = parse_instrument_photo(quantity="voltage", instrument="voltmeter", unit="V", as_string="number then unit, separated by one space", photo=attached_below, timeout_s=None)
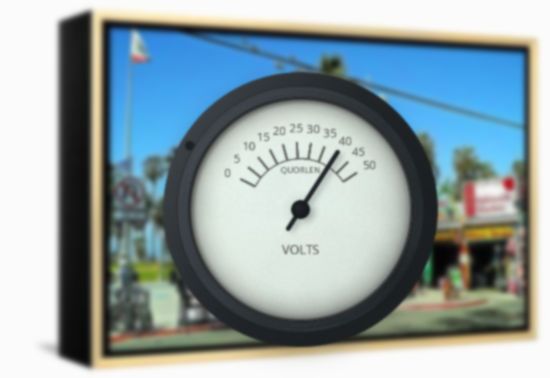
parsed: 40 V
